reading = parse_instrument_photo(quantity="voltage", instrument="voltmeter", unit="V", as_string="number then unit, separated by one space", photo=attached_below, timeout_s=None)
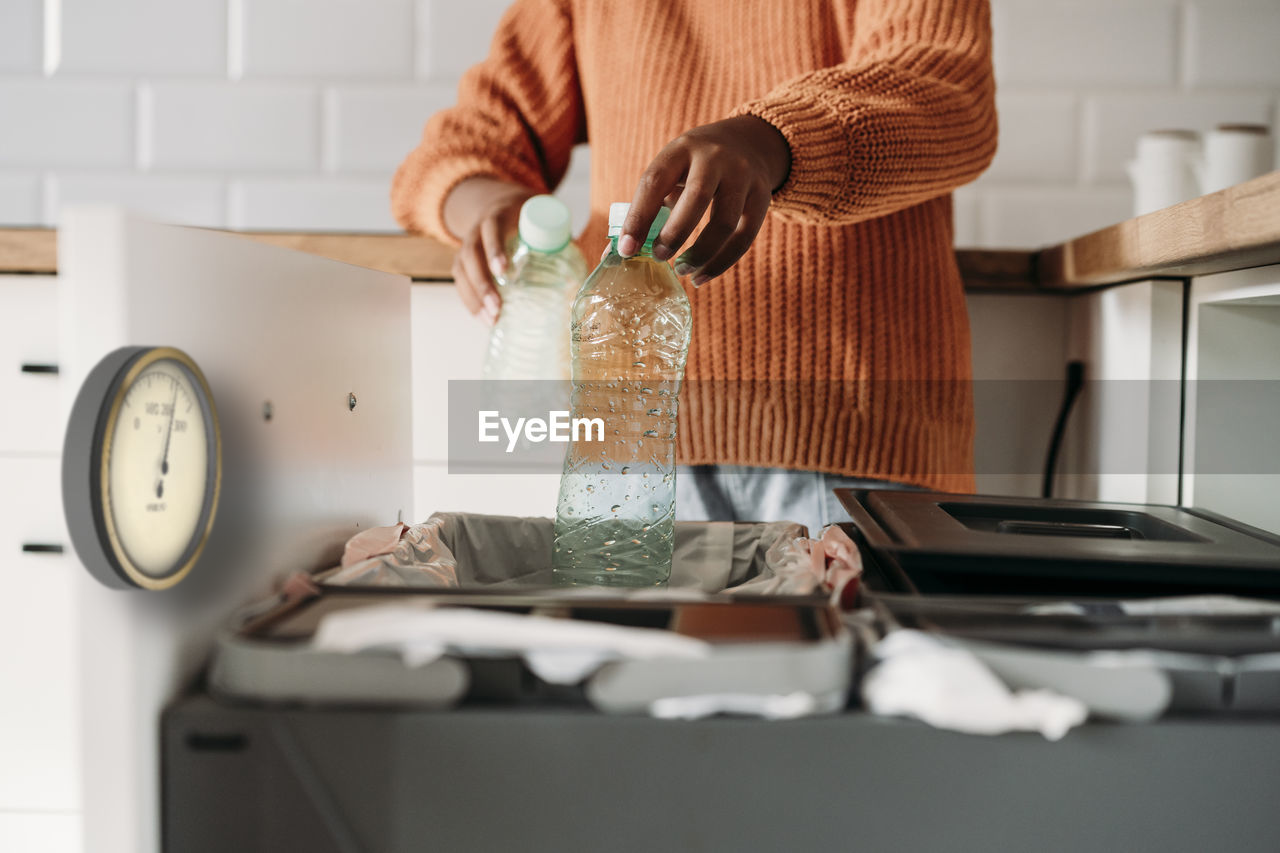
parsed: 200 V
